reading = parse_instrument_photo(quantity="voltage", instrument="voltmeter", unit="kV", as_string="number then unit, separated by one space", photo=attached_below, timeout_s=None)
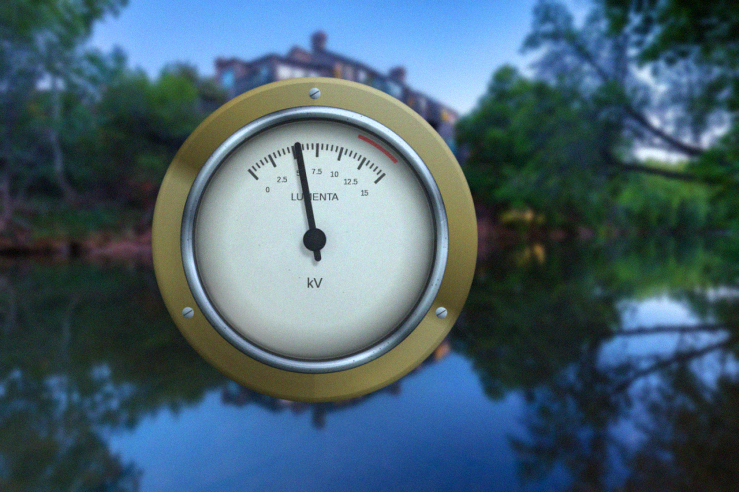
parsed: 5.5 kV
